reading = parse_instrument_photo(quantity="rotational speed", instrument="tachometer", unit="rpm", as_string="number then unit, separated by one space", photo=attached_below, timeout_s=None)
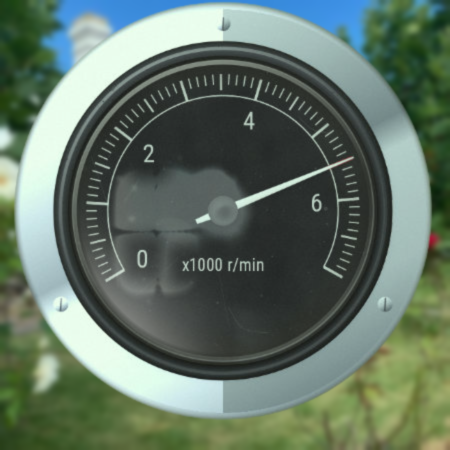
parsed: 5500 rpm
